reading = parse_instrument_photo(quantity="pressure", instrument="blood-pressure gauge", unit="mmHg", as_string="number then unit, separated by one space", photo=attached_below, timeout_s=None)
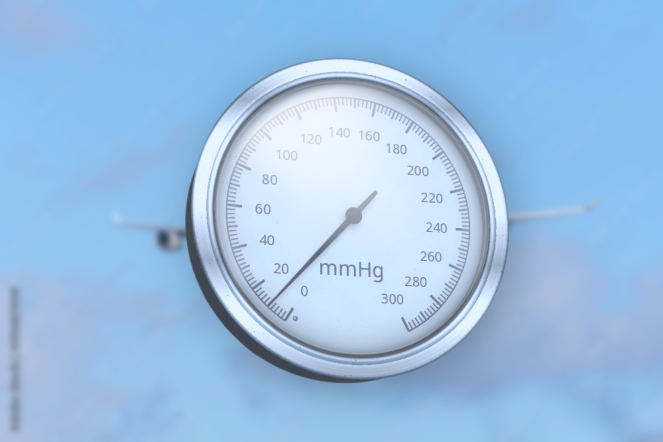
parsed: 10 mmHg
